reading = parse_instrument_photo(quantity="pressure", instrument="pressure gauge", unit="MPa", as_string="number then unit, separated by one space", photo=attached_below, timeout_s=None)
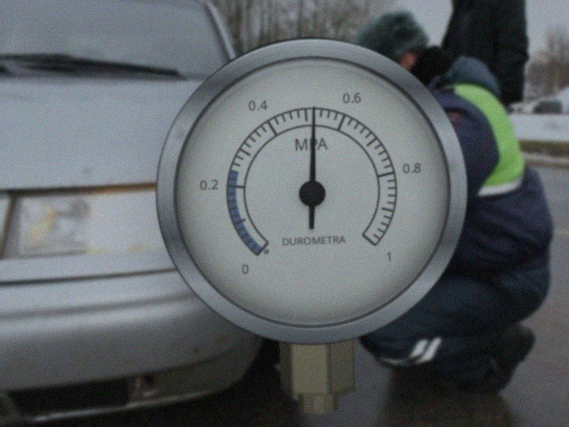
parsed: 0.52 MPa
